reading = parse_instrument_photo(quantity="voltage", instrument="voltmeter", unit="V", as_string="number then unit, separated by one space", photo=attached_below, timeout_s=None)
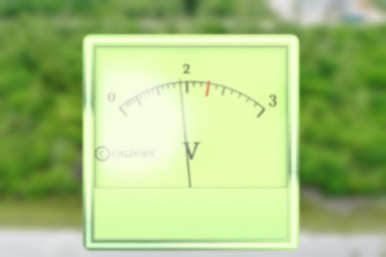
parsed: 1.9 V
